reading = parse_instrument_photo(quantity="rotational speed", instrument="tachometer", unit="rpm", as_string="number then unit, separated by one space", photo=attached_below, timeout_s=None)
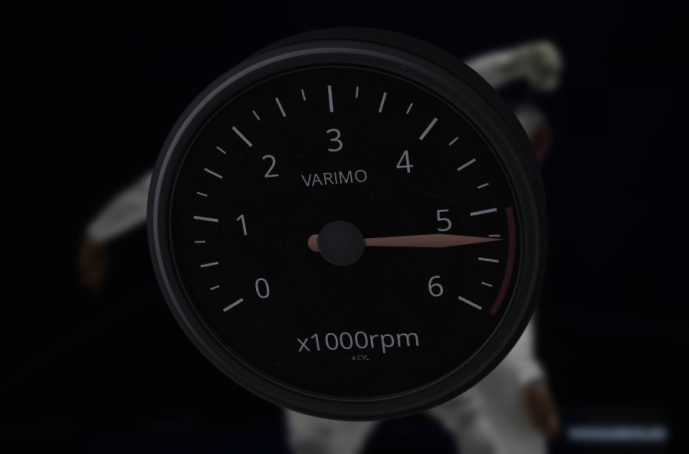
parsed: 5250 rpm
